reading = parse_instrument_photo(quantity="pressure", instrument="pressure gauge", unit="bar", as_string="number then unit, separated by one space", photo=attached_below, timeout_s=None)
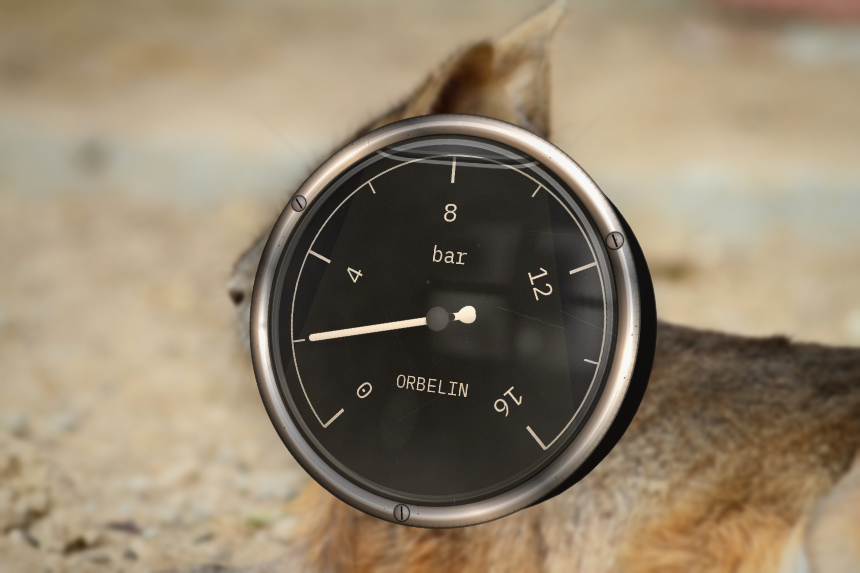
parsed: 2 bar
